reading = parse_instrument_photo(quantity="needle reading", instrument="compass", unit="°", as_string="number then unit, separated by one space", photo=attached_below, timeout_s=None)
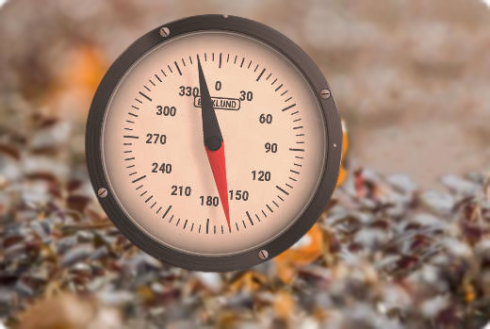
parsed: 165 °
